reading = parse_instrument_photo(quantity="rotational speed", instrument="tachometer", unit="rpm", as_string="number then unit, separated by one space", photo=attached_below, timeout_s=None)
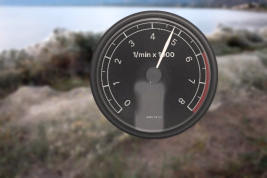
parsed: 4750 rpm
